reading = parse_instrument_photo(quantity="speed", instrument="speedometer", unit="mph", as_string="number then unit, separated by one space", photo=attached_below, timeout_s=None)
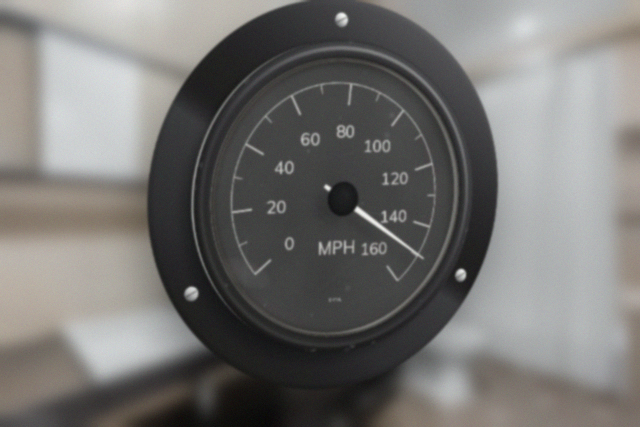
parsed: 150 mph
